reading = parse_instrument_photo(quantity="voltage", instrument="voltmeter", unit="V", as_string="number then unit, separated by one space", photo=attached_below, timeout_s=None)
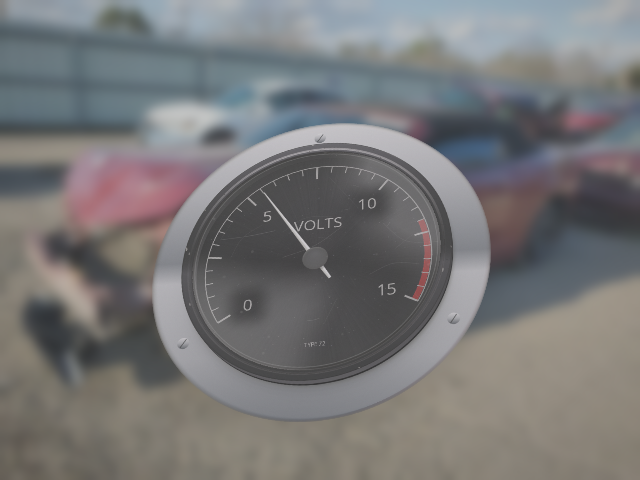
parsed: 5.5 V
